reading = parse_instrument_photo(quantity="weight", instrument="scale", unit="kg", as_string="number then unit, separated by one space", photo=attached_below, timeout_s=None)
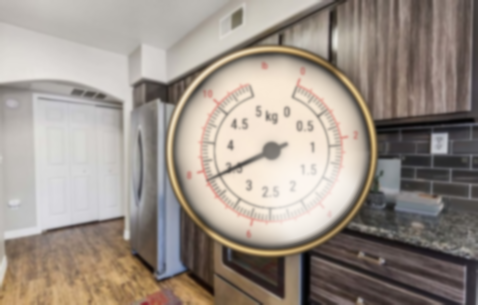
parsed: 3.5 kg
